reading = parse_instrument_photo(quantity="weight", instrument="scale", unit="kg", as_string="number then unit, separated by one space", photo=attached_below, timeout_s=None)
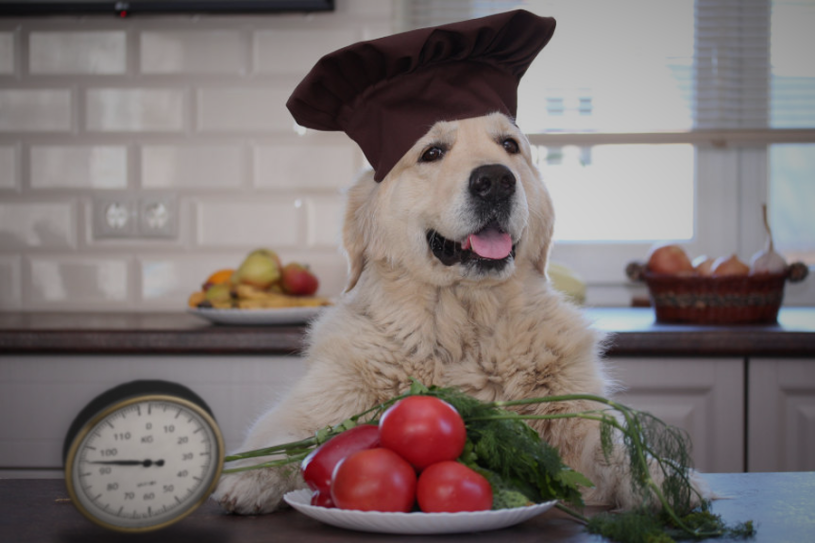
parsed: 95 kg
